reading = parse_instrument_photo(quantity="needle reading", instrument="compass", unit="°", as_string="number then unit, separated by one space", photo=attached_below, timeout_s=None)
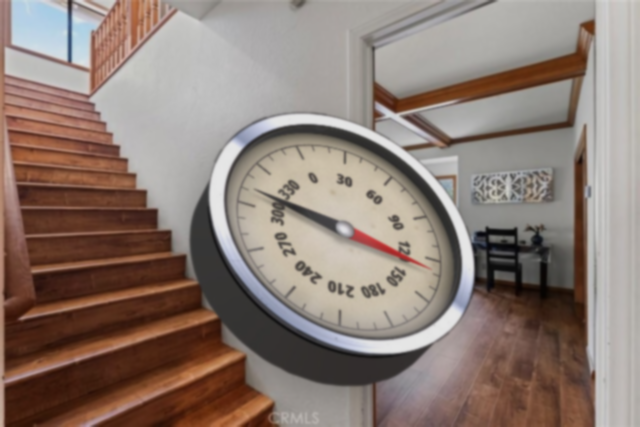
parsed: 130 °
